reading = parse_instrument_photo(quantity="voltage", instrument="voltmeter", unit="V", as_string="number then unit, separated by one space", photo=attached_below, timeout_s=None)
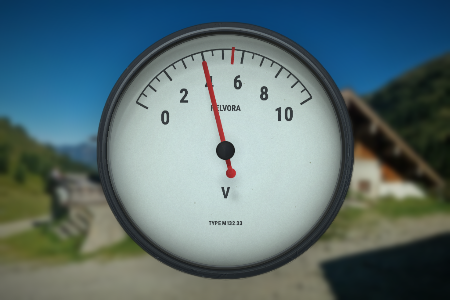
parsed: 4 V
